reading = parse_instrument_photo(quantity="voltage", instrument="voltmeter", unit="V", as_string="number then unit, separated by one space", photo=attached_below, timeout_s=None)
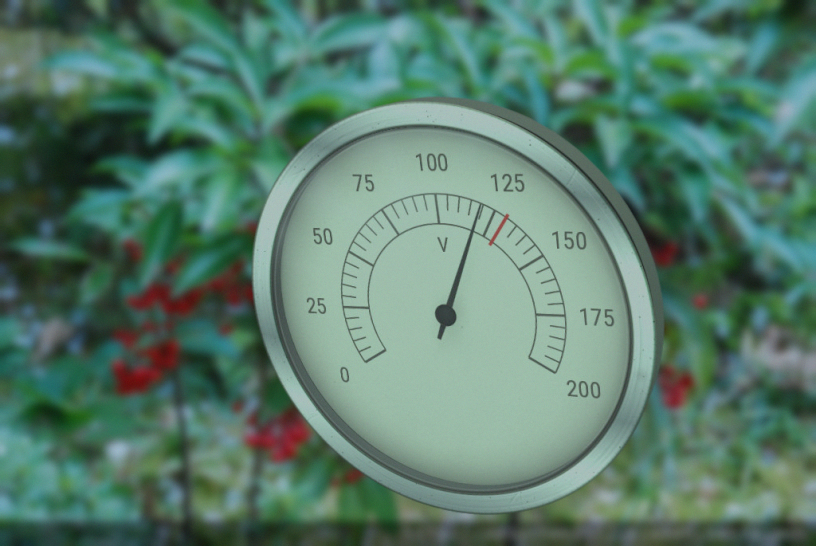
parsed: 120 V
